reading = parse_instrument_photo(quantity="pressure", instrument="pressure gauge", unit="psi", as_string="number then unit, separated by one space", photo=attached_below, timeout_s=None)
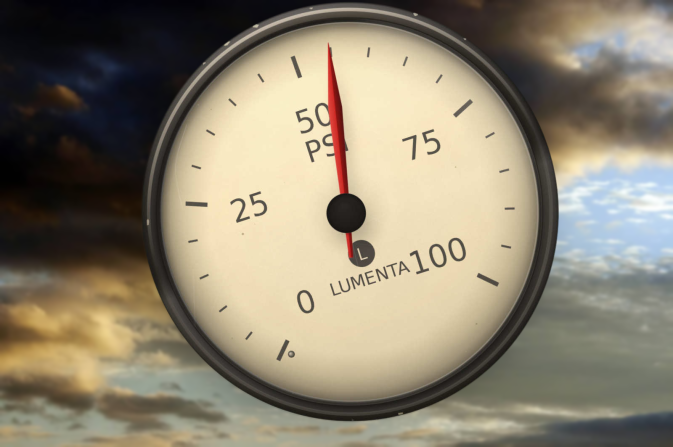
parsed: 55 psi
